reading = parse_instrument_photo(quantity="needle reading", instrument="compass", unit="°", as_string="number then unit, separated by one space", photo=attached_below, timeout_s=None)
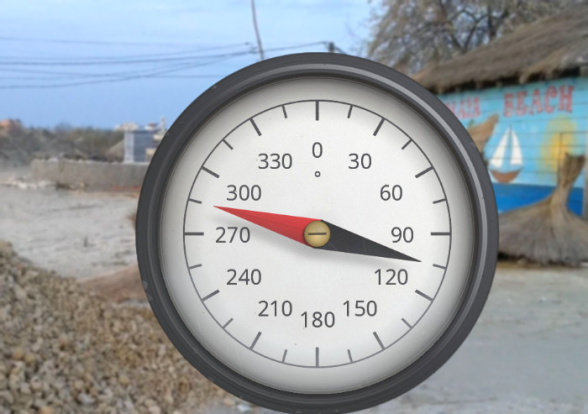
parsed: 285 °
